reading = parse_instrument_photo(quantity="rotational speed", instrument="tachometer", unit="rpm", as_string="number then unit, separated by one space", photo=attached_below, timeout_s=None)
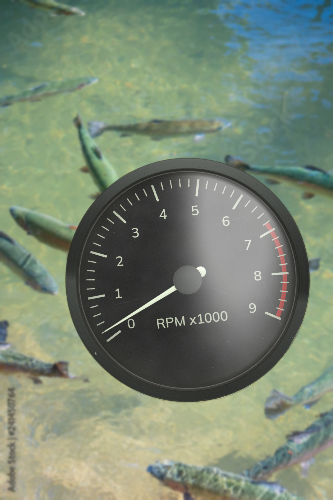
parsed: 200 rpm
